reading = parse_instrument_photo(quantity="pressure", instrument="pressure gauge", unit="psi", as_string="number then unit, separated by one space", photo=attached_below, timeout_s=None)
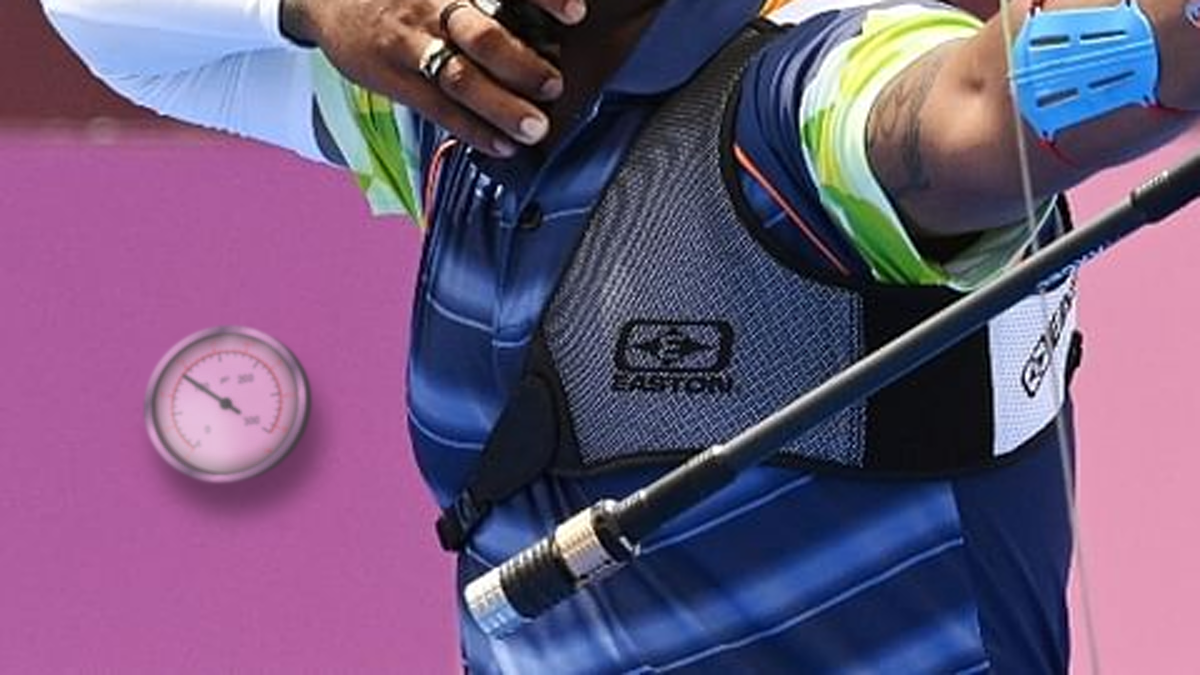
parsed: 100 psi
